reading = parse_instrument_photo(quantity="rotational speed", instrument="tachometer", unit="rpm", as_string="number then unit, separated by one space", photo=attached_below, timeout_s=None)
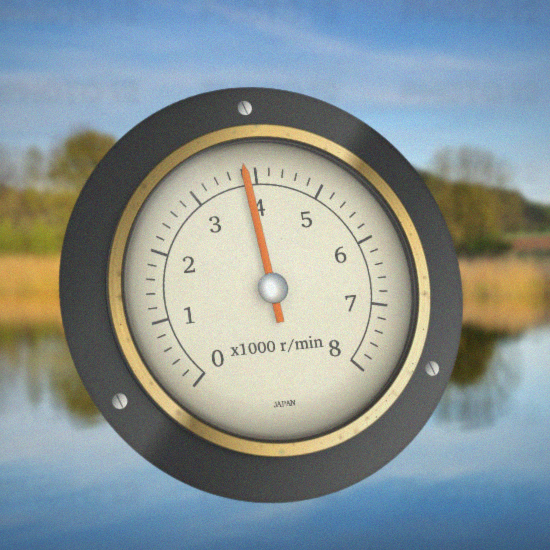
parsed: 3800 rpm
